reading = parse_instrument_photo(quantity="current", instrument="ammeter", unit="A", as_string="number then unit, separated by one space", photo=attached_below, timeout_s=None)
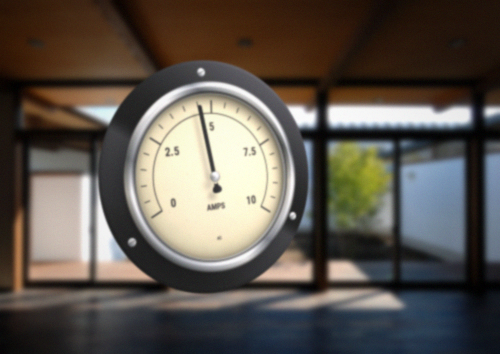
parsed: 4.5 A
